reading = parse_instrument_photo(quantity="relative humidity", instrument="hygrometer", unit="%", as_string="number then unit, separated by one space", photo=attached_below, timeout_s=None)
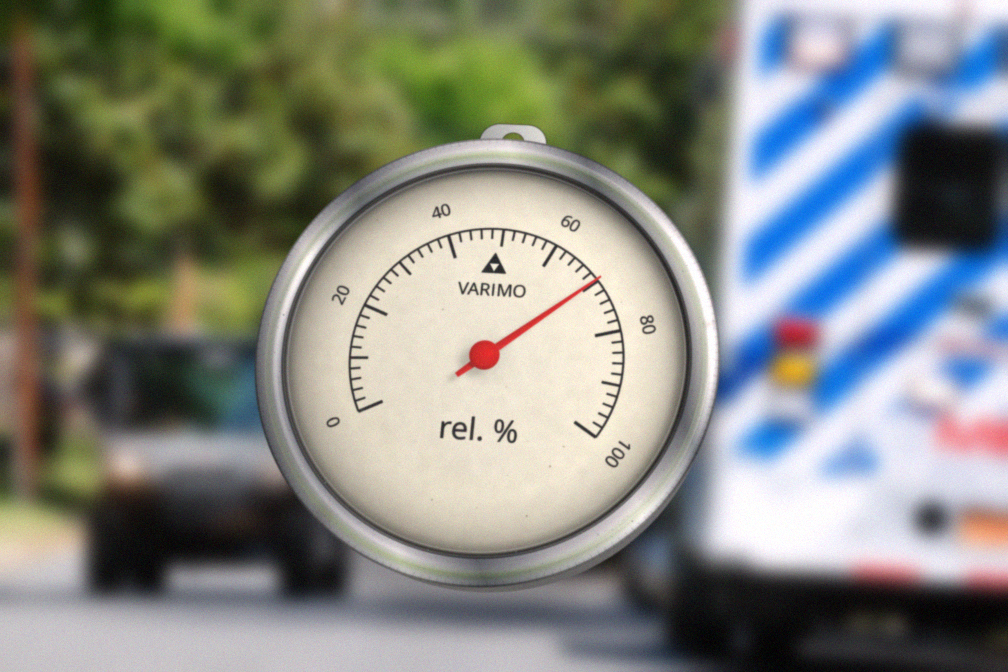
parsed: 70 %
